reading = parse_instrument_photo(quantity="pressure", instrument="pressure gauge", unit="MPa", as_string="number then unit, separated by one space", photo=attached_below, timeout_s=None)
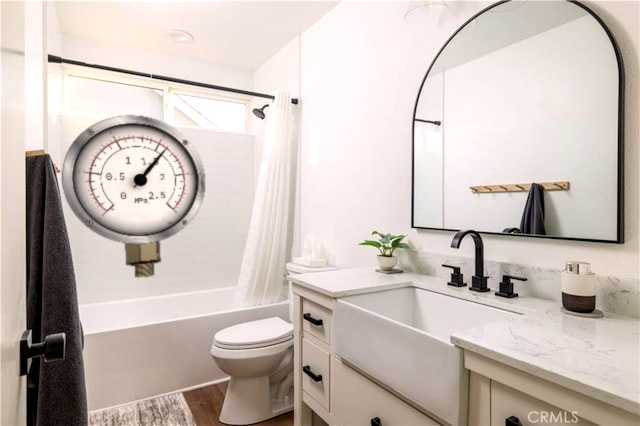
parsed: 1.6 MPa
